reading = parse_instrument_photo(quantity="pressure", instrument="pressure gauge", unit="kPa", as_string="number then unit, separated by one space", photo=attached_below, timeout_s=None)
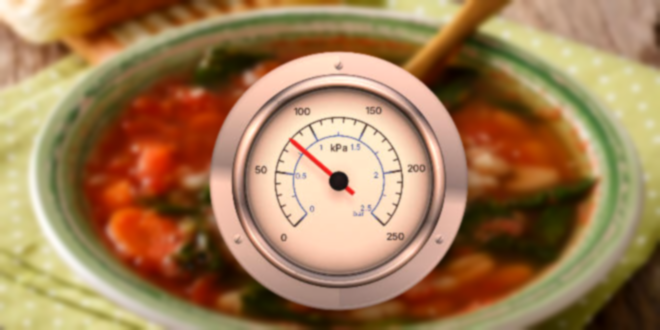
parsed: 80 kPa
